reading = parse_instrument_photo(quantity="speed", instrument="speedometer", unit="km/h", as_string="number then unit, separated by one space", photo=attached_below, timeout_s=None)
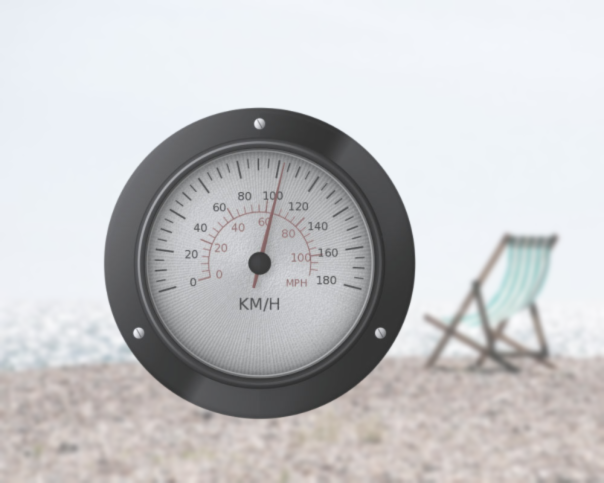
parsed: 102.5 km/h
